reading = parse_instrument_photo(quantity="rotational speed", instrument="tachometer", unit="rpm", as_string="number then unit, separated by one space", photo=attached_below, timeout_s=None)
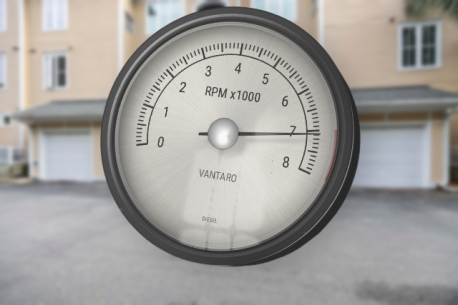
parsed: 7100 rpm
